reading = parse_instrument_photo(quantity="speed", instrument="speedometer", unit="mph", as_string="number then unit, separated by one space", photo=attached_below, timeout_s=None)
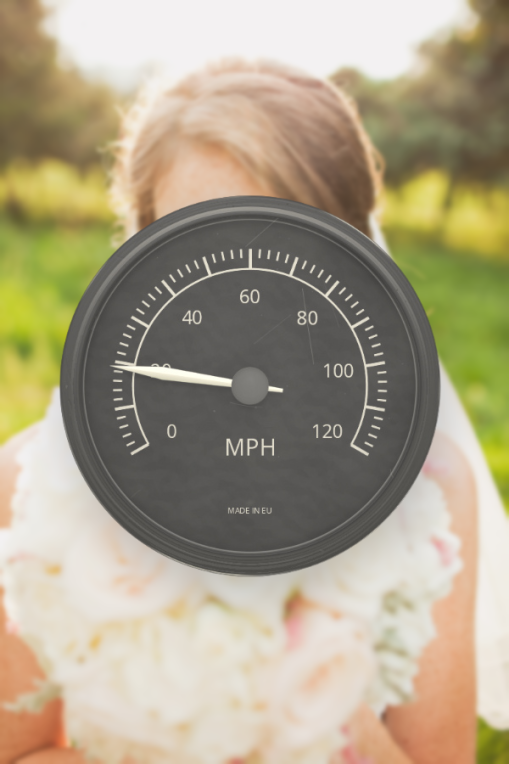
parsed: 19 mph
